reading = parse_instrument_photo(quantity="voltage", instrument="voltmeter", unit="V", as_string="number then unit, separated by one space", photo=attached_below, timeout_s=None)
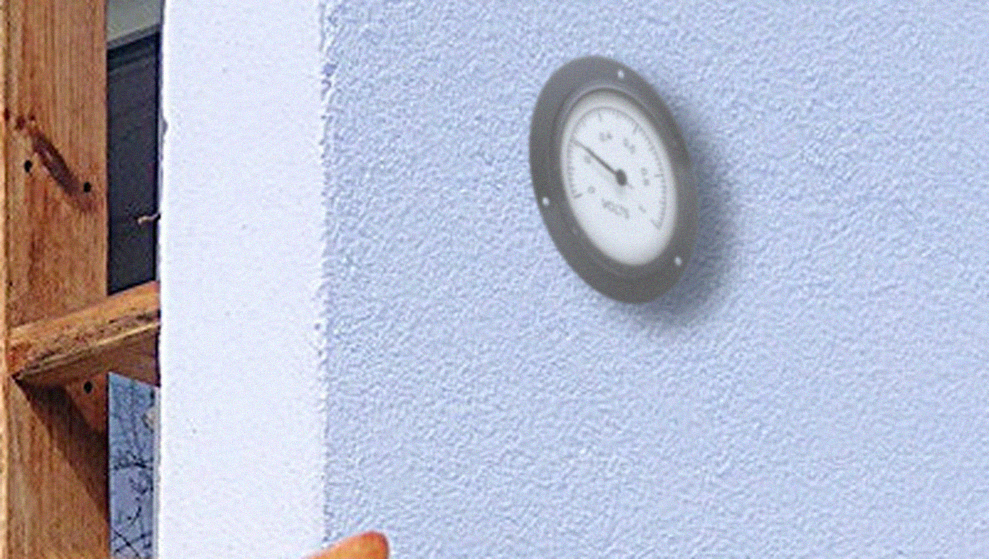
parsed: 0.2 V
